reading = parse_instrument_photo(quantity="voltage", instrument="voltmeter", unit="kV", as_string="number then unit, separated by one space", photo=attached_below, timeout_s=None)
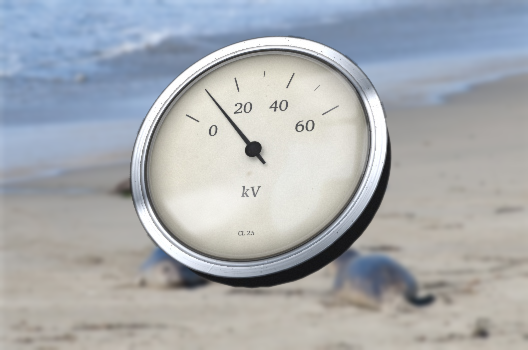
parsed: 10 kV
